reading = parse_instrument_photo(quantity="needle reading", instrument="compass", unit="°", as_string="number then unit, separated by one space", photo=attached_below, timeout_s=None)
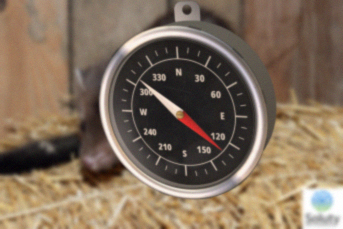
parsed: 130 °
